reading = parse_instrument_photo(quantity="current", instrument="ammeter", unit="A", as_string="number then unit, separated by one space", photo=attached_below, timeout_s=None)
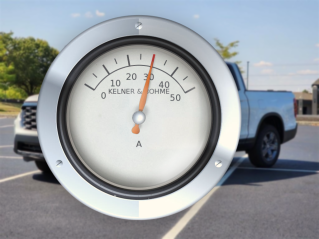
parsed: 30 A
